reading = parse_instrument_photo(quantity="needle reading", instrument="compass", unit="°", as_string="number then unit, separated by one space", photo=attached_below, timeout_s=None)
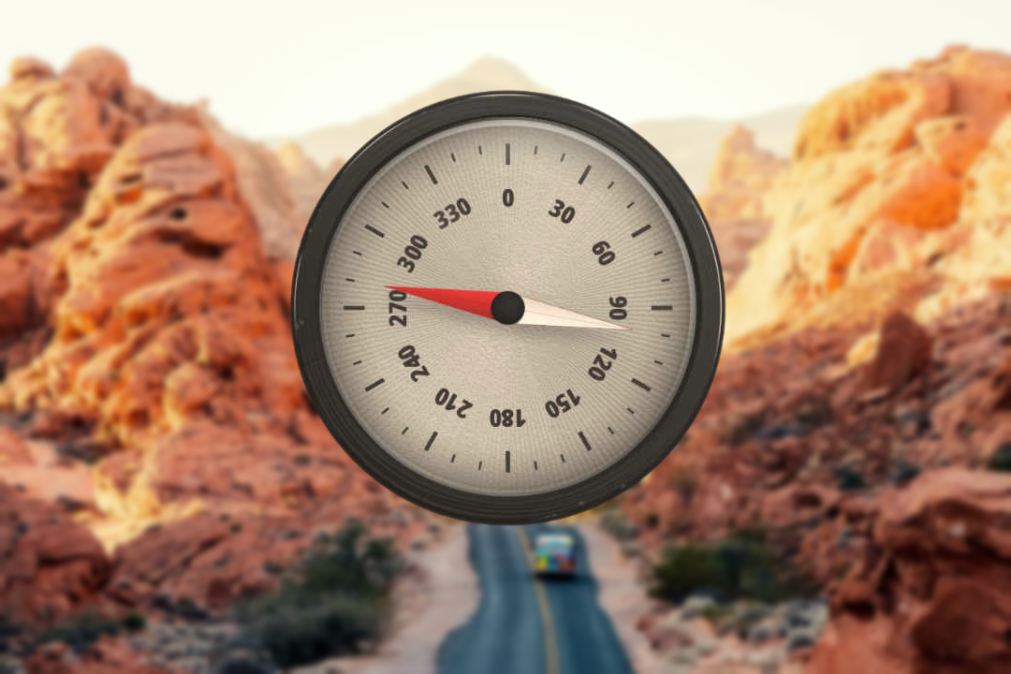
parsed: 280 °
